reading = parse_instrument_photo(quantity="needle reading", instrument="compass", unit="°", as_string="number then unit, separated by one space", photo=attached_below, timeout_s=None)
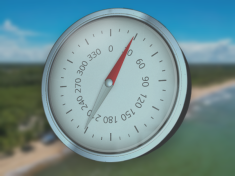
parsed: 30 °
